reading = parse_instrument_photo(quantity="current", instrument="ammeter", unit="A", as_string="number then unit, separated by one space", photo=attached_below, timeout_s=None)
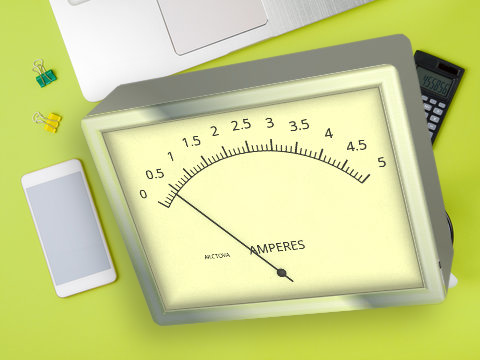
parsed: 0.5 A
